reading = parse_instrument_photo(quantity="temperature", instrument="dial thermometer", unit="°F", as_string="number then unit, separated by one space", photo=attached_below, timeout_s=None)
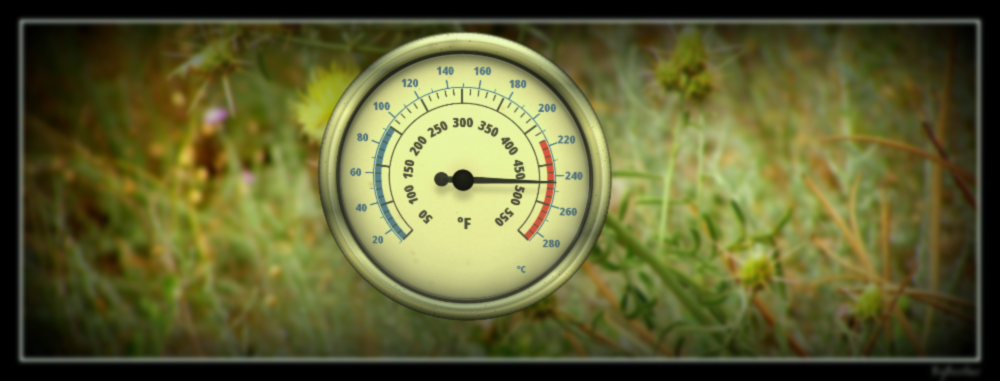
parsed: 470 °F
